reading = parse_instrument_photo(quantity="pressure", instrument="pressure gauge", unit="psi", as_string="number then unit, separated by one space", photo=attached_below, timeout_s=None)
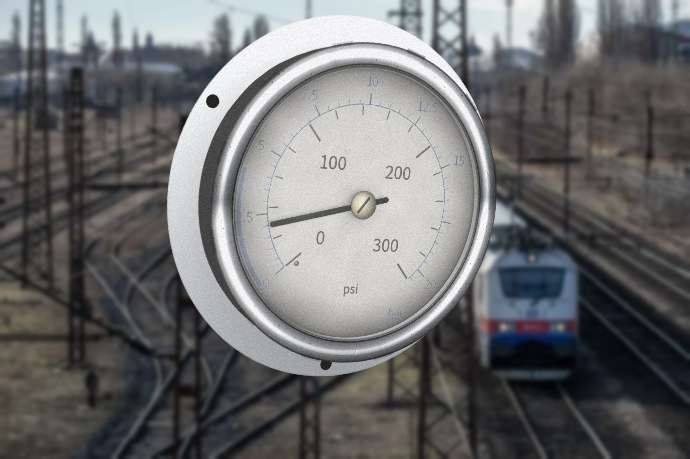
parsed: 30 psi
